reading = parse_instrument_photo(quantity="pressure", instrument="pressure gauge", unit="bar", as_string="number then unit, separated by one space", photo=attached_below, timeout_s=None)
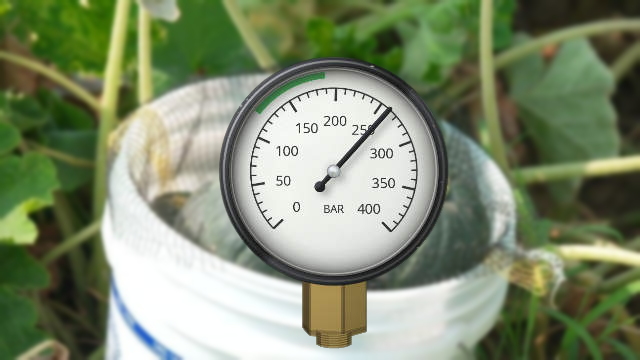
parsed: 260 bar
